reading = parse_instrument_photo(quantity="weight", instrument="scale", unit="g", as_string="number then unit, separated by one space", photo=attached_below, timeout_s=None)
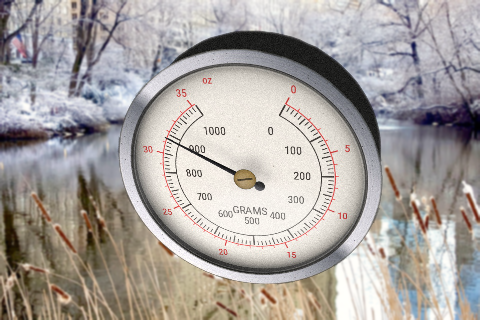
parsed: 900 g
